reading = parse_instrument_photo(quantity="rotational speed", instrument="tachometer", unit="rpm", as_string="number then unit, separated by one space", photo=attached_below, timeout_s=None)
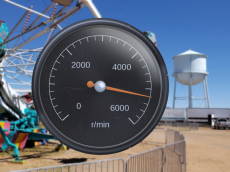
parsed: 5200 rpm
